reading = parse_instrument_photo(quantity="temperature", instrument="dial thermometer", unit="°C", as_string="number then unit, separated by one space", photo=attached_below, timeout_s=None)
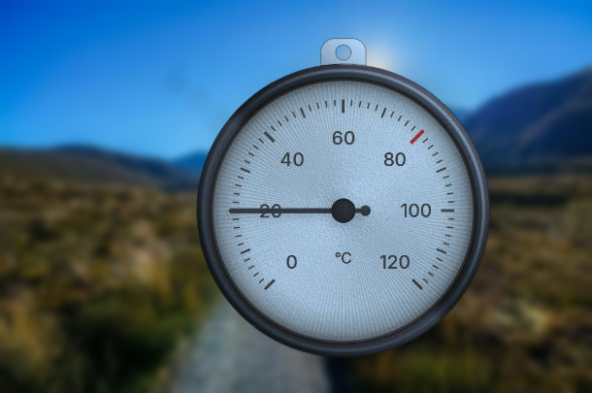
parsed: 20 °C
